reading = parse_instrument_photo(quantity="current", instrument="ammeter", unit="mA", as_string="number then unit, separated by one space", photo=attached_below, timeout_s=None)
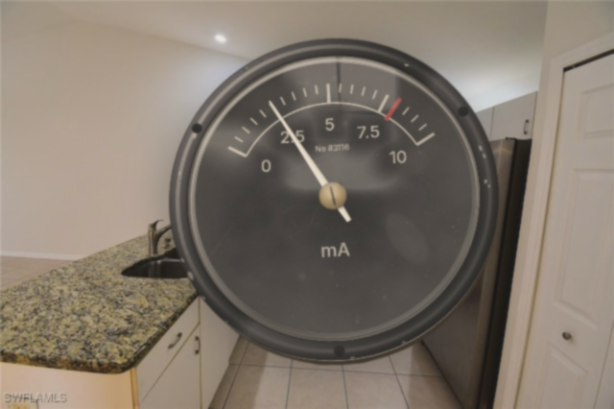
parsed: 2.5 mA
